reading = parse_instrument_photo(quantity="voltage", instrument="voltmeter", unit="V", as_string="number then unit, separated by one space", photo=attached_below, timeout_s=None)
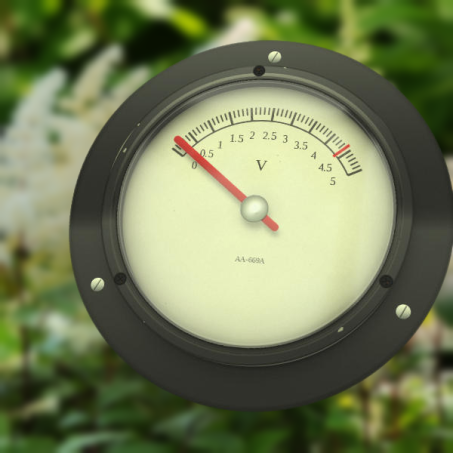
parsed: 0.2 V
